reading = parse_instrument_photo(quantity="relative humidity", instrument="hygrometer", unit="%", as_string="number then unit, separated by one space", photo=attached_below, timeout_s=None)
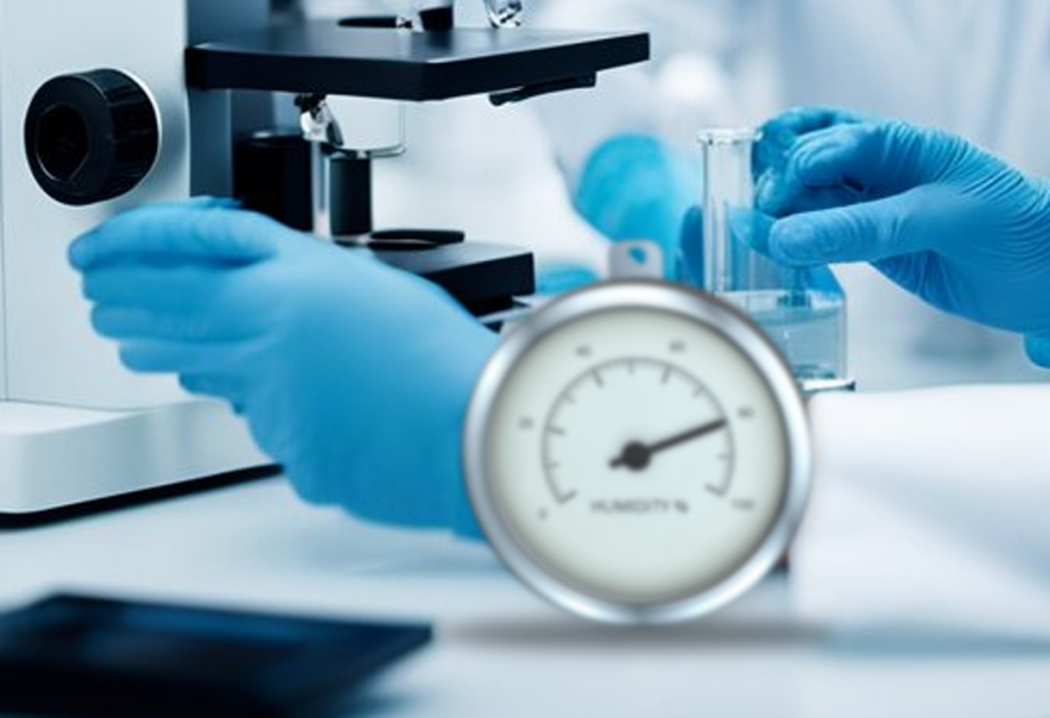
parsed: 80 %
